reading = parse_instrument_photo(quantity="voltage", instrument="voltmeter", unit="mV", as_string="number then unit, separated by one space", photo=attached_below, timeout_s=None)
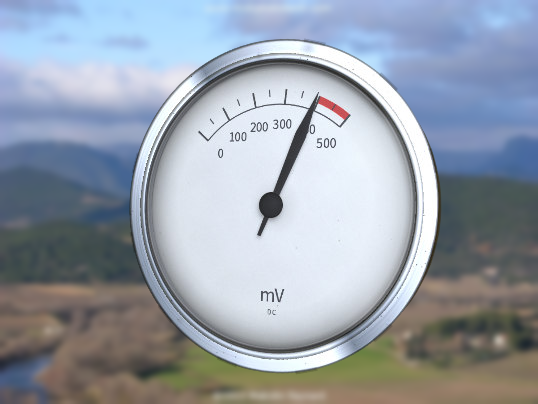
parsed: 400 mV
